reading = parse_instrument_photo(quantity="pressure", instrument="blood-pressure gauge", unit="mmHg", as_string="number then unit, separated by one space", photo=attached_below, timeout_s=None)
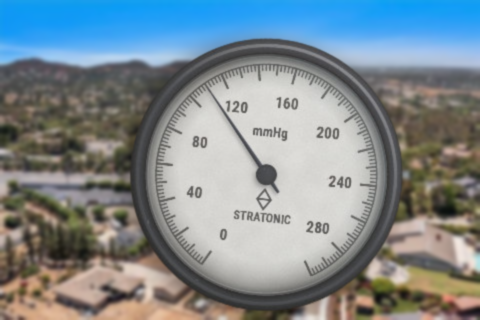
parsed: 110 mmHg
